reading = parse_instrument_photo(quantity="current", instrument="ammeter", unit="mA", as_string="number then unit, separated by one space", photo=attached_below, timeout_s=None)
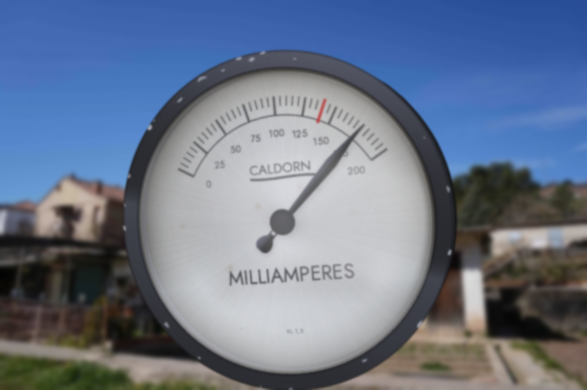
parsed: 175 mA
